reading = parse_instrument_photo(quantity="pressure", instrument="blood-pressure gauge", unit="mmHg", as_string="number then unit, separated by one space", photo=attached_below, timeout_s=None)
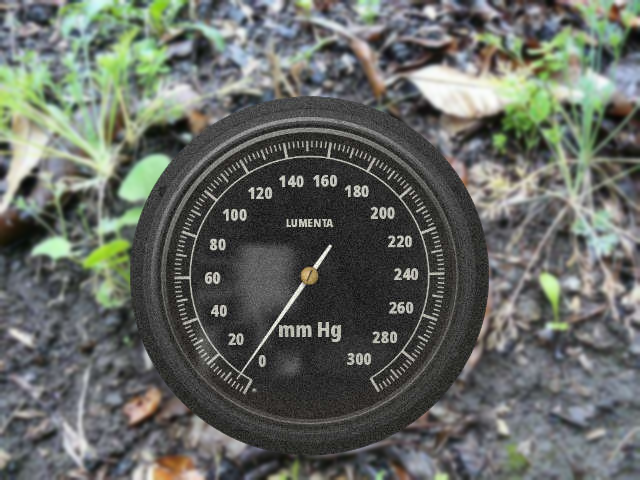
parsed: 6 mmHg
